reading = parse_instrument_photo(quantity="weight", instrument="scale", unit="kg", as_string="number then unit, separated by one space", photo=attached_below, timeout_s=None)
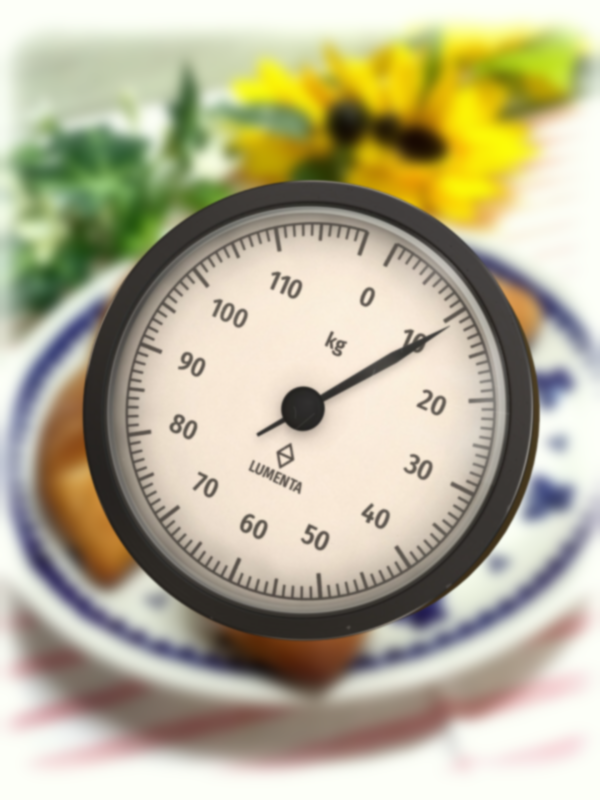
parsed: 11 kg
